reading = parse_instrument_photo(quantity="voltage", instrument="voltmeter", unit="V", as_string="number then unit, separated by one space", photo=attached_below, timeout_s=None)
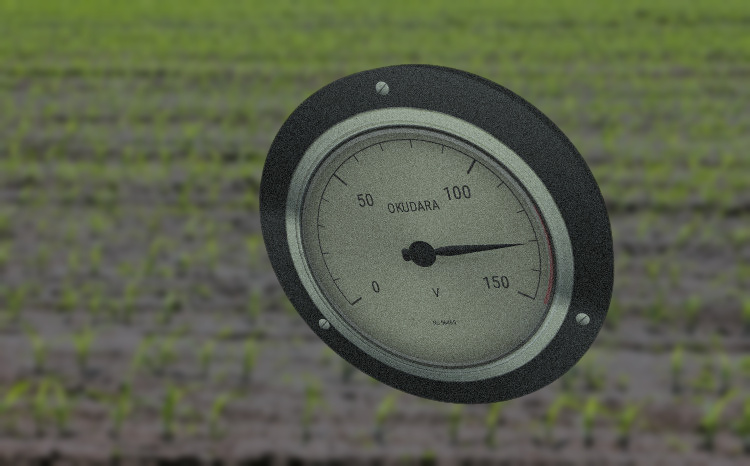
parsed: 130 V
